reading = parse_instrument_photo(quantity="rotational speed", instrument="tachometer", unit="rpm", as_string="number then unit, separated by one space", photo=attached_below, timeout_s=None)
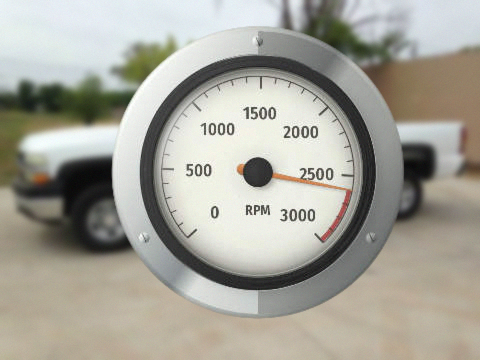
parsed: 2600 rpm
